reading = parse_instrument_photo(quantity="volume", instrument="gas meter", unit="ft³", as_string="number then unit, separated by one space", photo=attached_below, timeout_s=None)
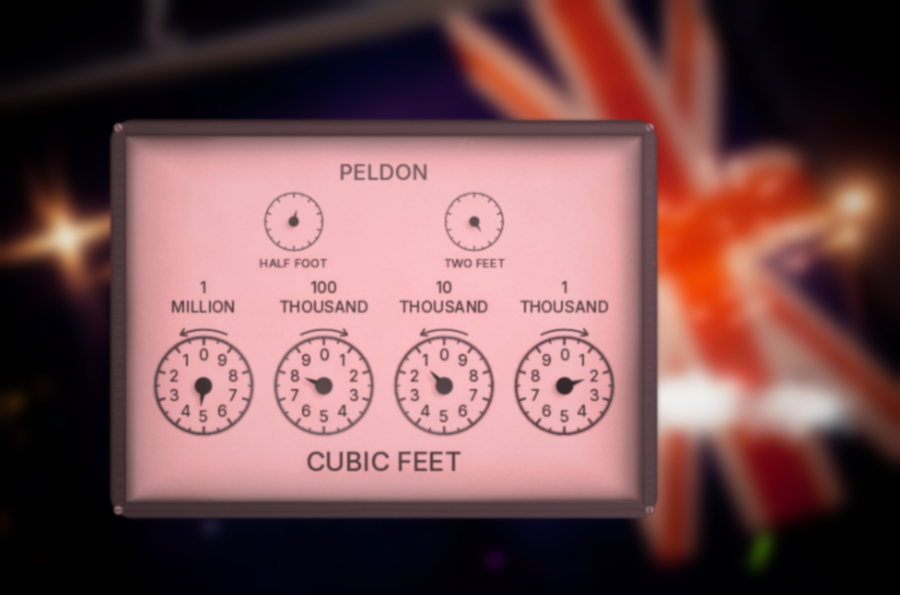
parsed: 481200 ft³
